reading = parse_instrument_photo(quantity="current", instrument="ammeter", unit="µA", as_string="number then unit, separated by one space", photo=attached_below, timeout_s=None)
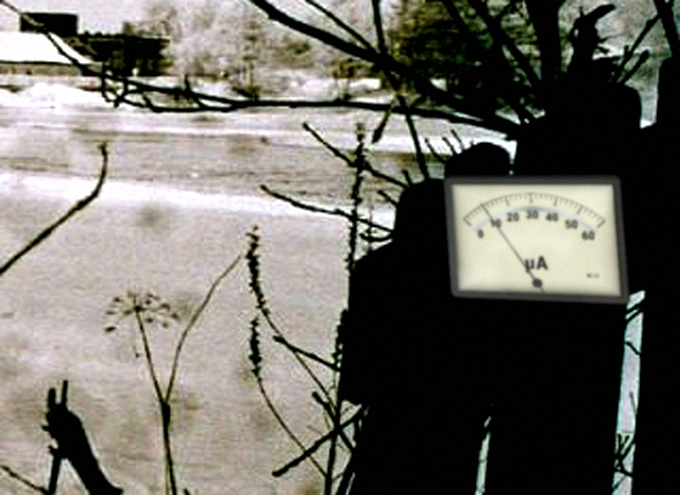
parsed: 10 µA
